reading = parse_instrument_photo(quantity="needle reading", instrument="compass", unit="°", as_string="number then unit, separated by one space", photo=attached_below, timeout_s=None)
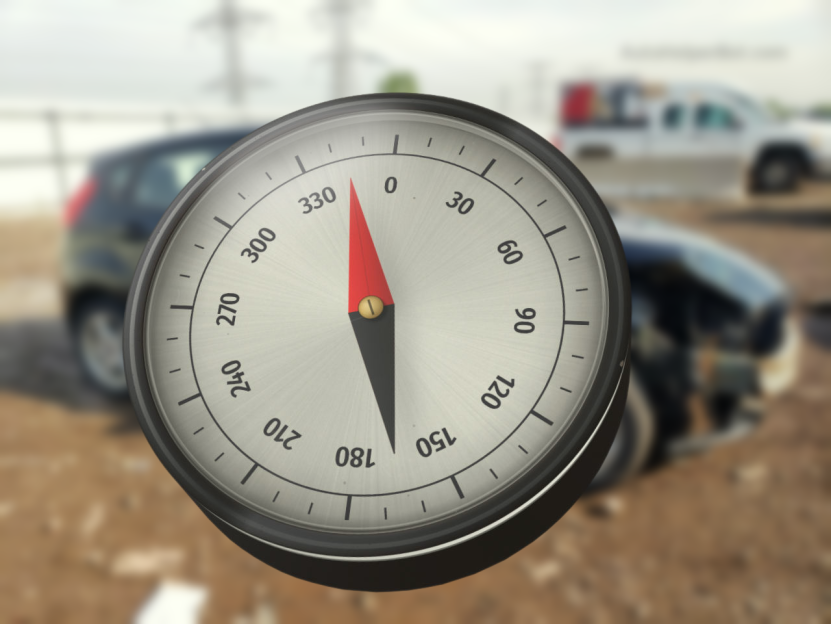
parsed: 345 °
